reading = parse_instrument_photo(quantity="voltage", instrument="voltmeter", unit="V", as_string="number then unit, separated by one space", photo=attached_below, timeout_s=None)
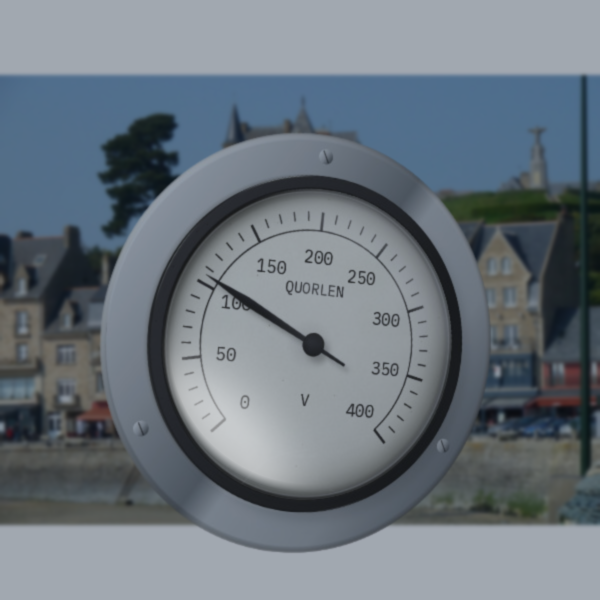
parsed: 105 V
